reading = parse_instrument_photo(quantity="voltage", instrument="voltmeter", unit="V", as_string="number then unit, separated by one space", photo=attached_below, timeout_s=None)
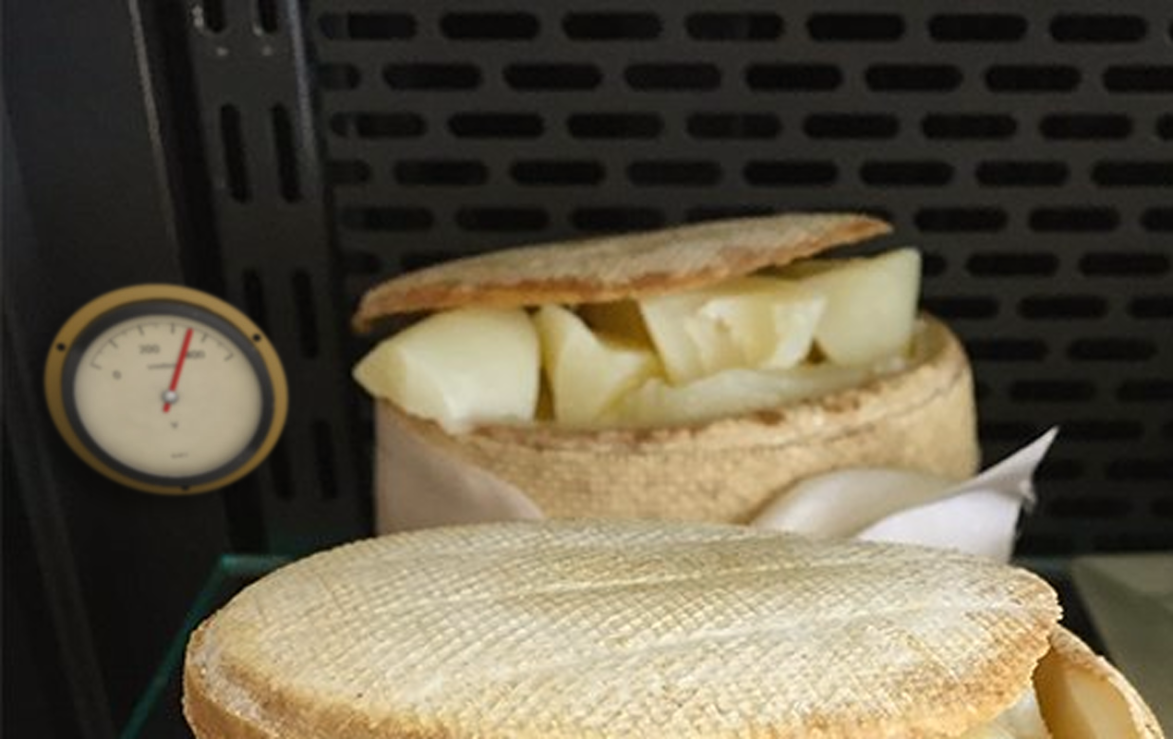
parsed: 350 V
